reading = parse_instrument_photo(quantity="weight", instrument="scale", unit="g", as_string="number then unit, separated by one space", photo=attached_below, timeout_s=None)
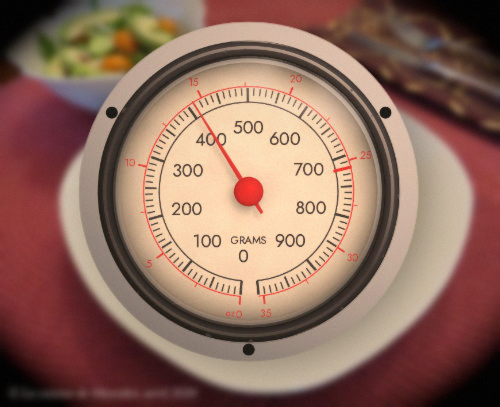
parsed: 410 g
